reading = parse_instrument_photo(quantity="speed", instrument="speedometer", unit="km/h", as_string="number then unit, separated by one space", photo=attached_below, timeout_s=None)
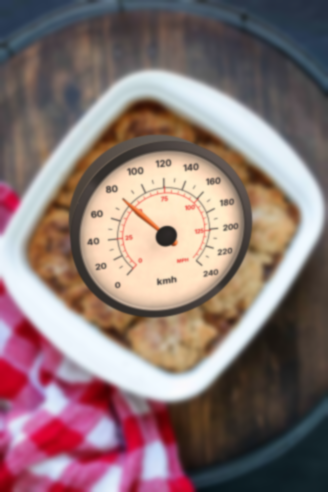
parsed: 80 km/h
